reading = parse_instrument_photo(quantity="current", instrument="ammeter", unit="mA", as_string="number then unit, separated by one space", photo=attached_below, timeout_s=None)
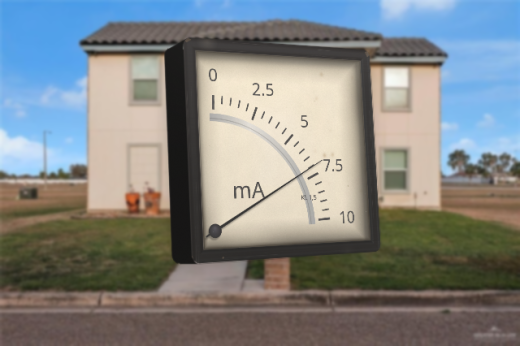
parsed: 7 mA
